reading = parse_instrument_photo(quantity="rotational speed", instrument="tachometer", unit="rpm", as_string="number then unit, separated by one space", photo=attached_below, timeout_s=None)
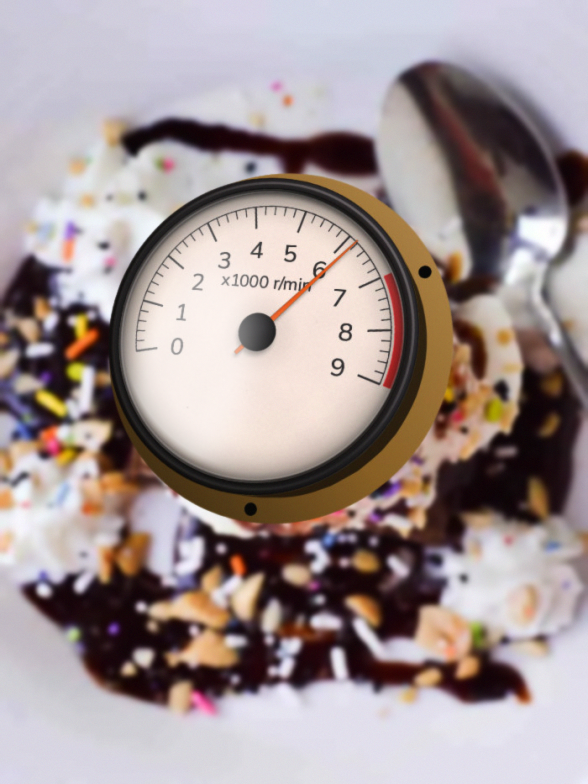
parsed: 6200 rpm
